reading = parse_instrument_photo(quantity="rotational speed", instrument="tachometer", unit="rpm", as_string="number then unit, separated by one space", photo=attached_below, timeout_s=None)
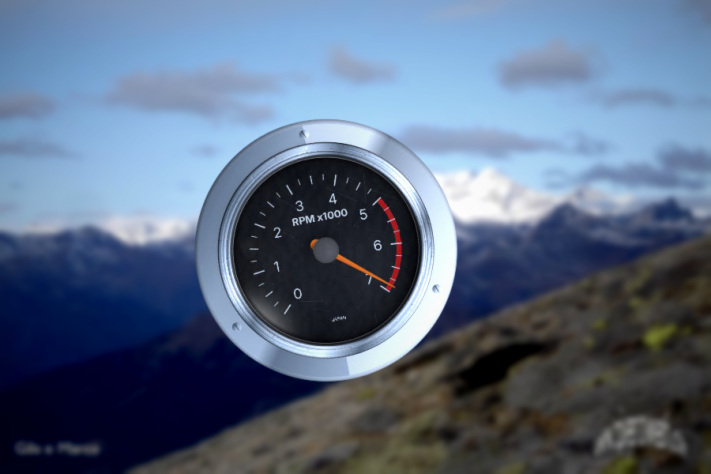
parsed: 6875 rpm
